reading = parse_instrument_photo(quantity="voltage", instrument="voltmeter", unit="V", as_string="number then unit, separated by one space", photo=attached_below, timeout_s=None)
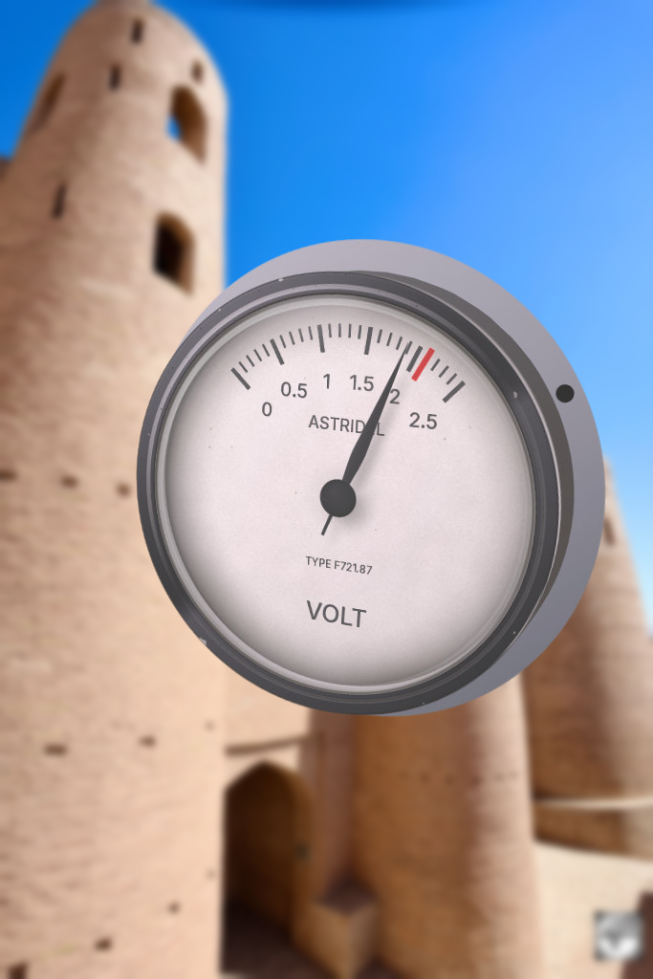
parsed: 1.9 V
